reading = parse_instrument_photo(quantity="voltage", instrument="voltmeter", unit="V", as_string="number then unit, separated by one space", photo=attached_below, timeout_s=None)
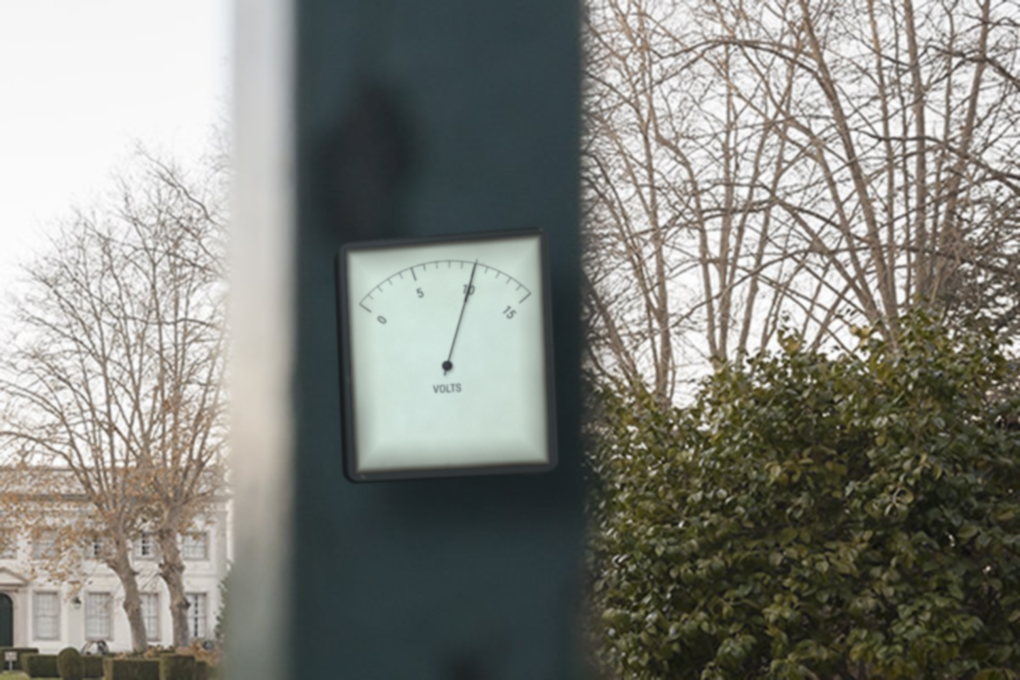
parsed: 10 V
